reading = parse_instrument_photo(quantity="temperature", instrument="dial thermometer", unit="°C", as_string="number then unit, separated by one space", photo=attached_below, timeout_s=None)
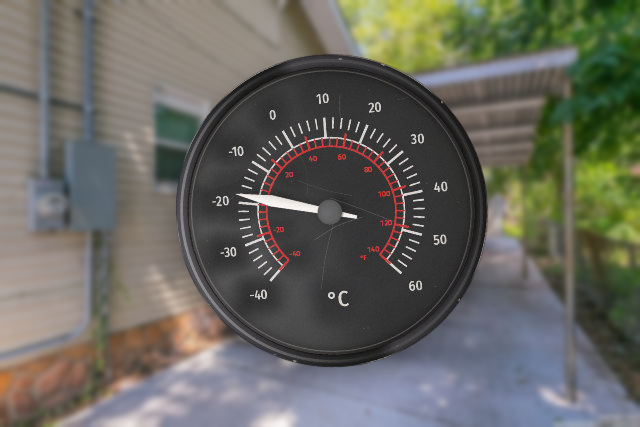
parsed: -18 °C
